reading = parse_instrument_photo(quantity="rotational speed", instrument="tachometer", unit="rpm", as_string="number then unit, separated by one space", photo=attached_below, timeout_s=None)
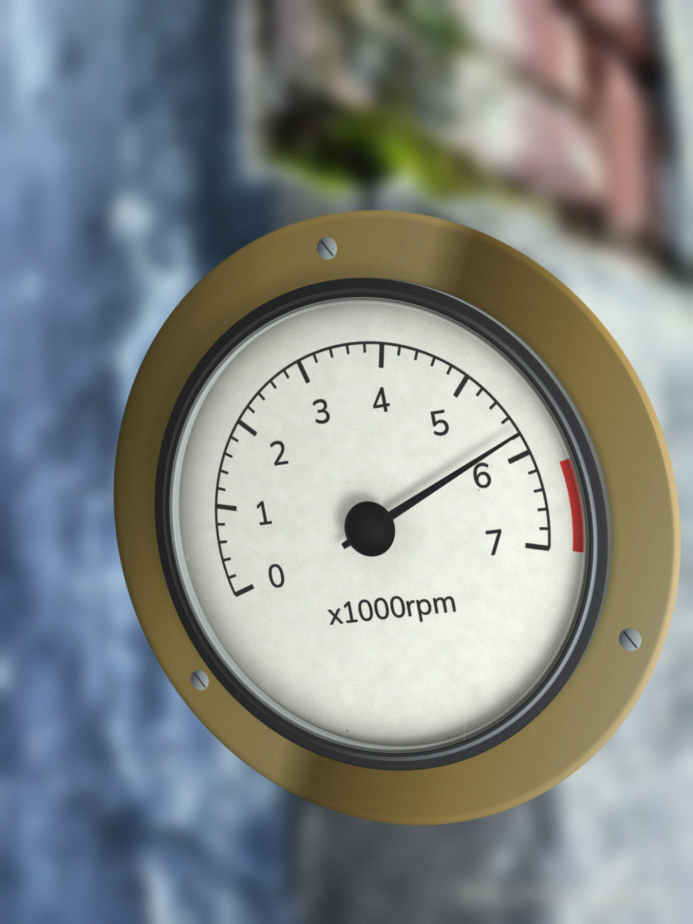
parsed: 5800 rpm
